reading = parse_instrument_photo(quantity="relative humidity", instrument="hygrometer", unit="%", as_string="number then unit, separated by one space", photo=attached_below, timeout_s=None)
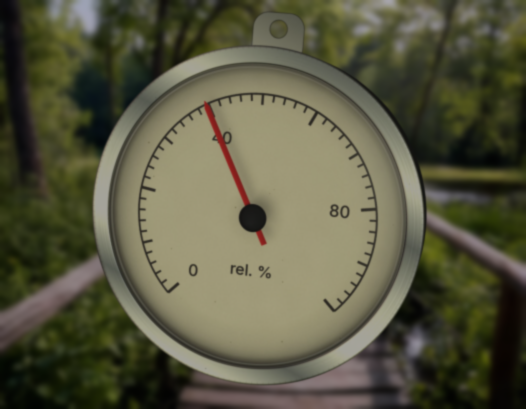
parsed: 40 %
